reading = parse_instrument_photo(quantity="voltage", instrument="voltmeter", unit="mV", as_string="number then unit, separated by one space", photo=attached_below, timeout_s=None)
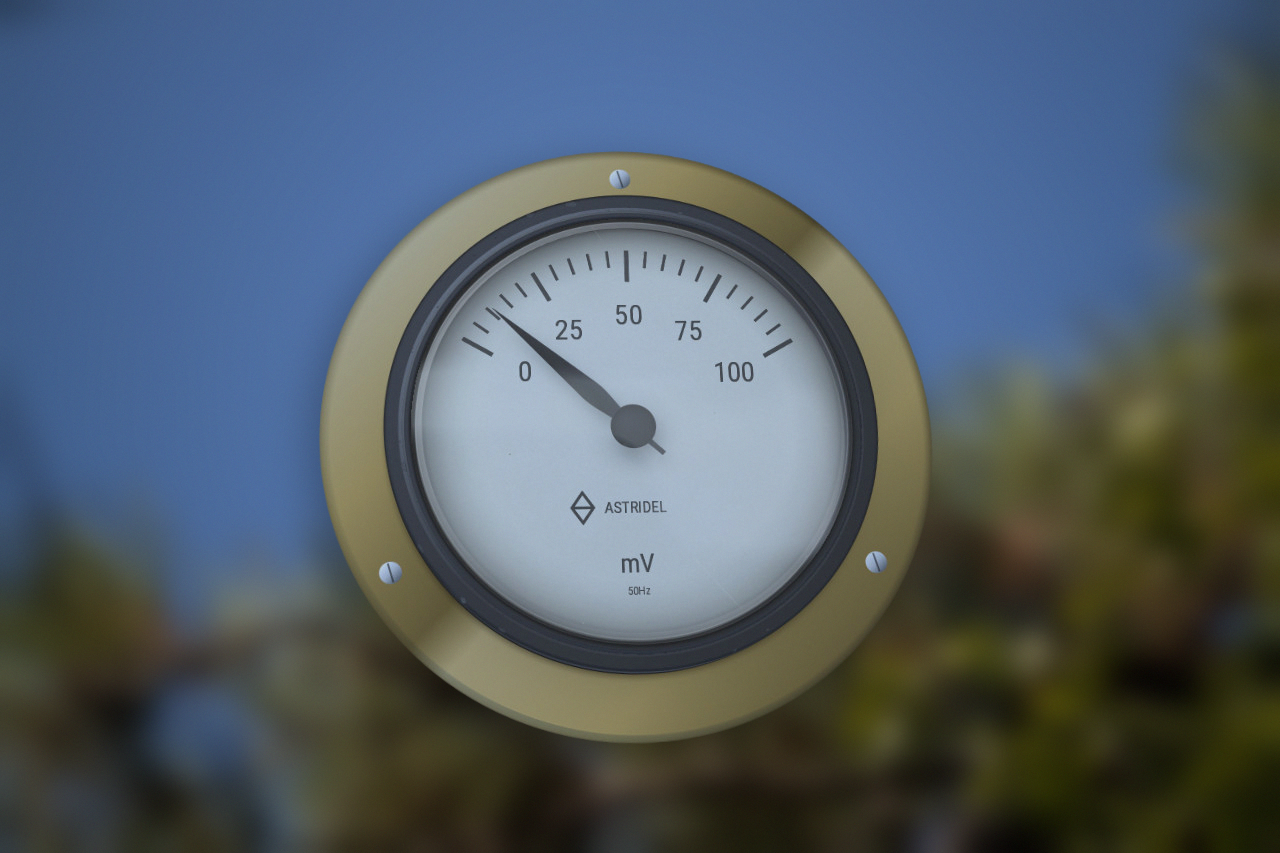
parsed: 10 mV
